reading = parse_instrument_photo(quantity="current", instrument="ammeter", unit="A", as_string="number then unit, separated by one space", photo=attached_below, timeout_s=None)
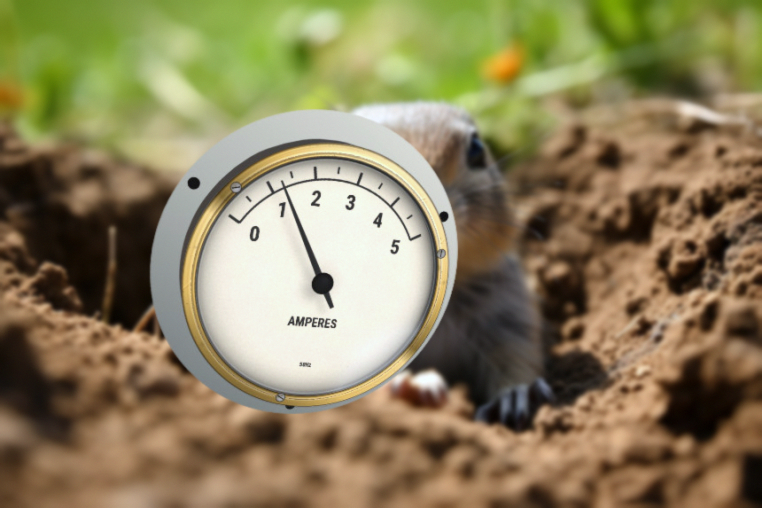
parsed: 1.25 A
